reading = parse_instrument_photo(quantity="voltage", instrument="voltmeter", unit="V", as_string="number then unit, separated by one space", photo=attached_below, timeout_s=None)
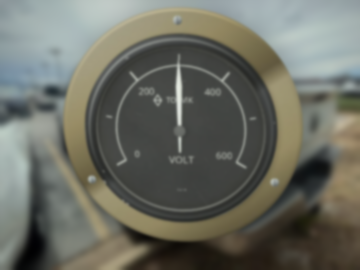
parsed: 300 V
